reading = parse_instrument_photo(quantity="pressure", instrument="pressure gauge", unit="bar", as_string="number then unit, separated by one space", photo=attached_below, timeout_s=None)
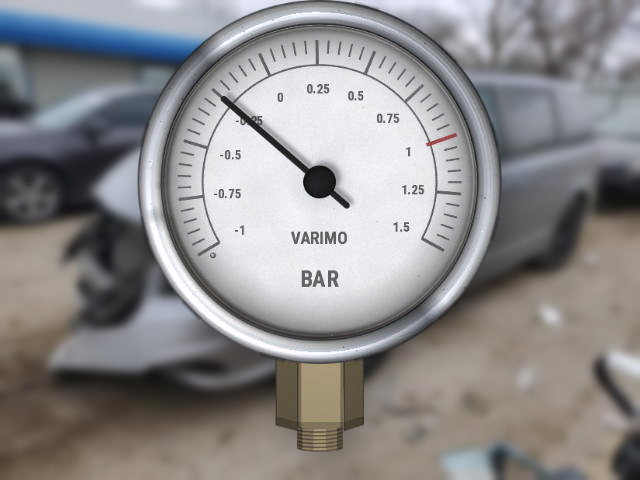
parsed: -0.25 bar
